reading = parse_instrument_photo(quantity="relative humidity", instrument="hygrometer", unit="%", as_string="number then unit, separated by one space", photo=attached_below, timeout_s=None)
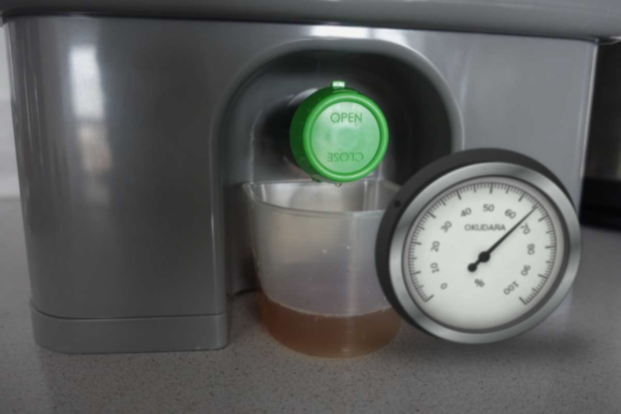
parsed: 65 %
